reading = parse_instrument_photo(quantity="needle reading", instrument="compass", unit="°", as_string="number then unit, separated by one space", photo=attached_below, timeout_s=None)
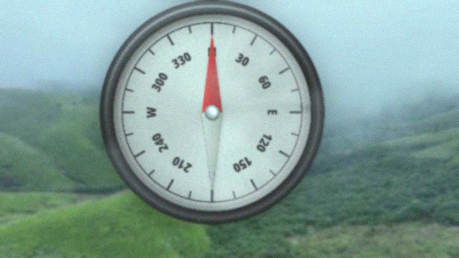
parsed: 0 °
